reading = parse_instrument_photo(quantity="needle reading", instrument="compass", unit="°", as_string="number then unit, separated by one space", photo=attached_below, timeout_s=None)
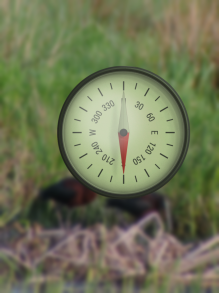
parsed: 180 °
